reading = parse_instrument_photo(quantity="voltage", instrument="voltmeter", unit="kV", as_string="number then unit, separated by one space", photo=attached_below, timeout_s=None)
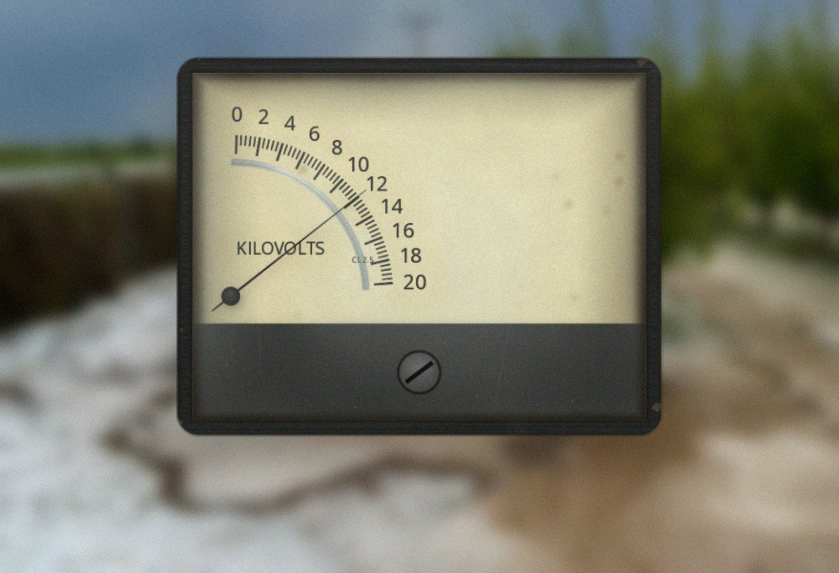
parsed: 12 kV
